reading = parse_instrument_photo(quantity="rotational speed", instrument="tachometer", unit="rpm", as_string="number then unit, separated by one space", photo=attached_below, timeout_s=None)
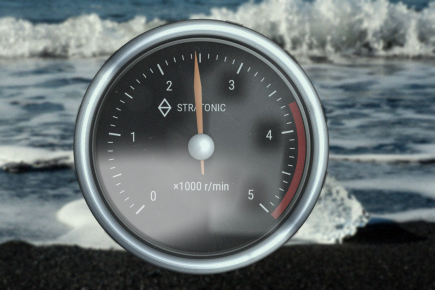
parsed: 2450 rpm
